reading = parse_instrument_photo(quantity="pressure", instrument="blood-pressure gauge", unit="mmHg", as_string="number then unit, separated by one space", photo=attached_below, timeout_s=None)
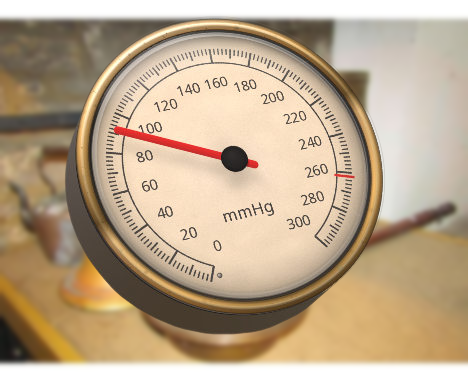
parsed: 90 mmHg
